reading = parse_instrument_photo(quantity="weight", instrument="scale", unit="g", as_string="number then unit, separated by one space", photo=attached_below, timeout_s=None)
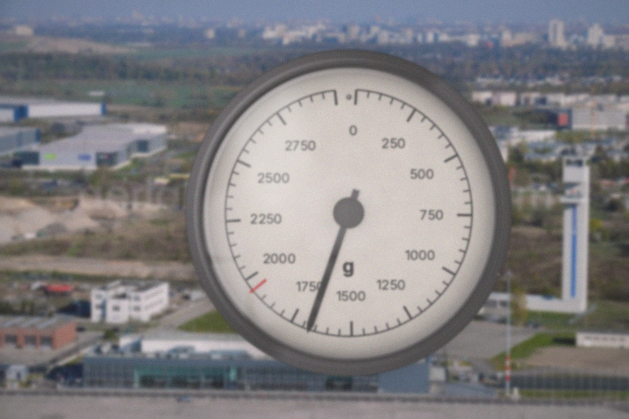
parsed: 1675 g
